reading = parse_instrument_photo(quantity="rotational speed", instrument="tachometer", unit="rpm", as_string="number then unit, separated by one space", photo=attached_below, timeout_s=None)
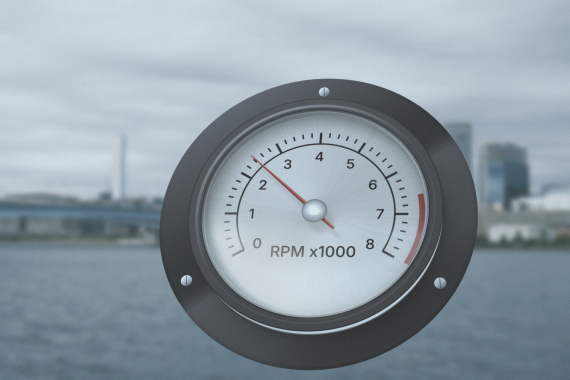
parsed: 2400 rpm
